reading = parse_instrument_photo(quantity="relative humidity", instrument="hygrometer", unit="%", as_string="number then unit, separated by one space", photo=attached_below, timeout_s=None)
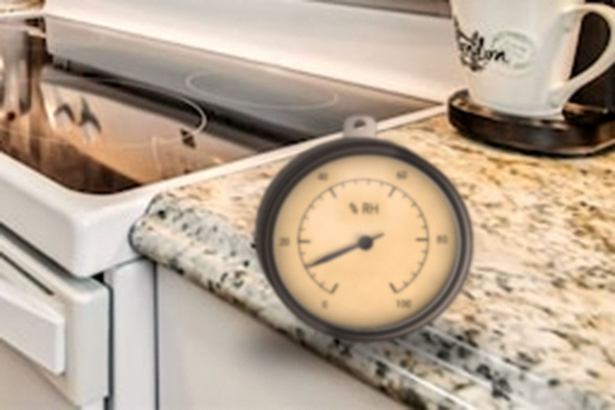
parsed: 12 %
